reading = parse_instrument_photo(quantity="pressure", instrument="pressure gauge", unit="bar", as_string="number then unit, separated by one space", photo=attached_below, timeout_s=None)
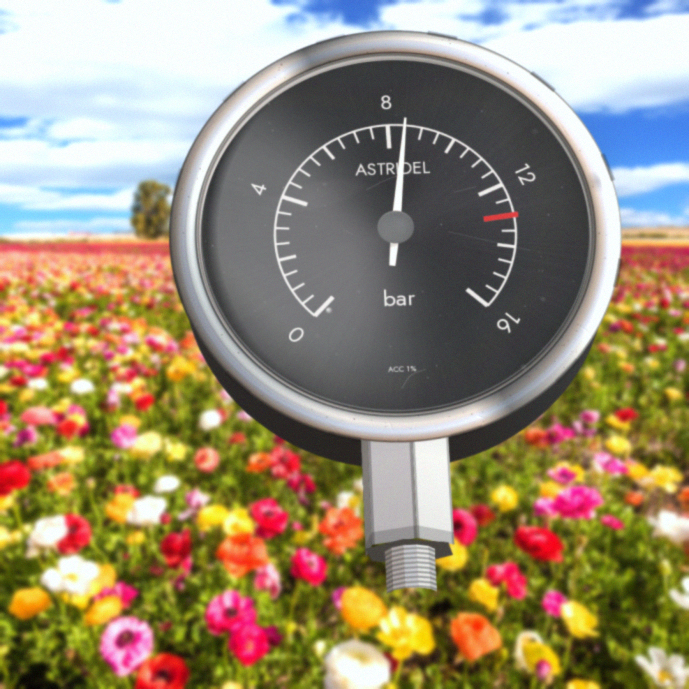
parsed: 8.5 bar
